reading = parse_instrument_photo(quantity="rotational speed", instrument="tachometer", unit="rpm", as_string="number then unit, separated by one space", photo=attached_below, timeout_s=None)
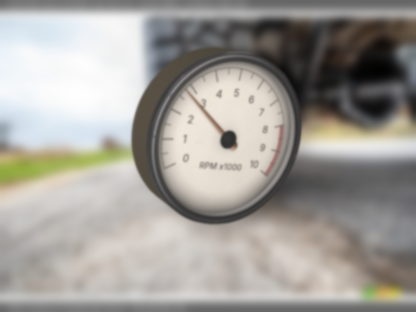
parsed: 2750 rpm
